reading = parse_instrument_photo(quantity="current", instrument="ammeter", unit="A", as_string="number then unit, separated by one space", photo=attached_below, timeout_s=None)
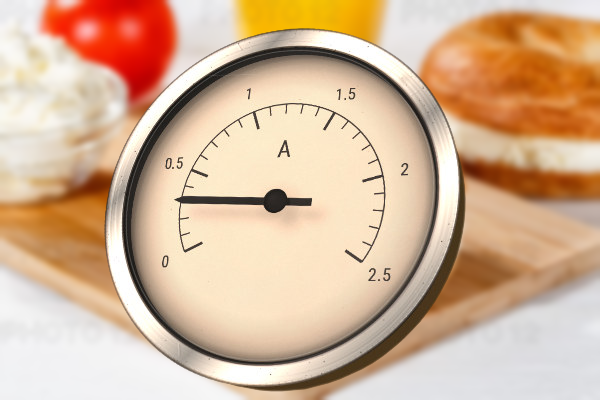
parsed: 0.3 A
